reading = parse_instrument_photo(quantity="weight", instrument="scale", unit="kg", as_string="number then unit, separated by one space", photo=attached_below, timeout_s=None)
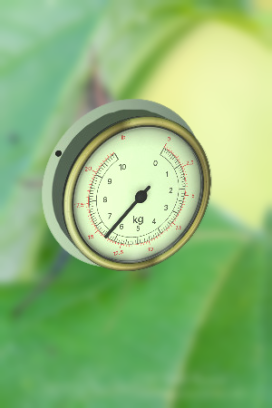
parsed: 6.5 kg
